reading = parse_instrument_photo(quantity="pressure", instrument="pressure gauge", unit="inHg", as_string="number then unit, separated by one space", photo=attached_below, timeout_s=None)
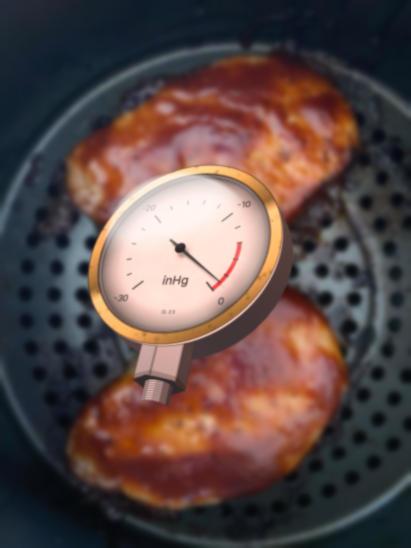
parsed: -1 inHg
